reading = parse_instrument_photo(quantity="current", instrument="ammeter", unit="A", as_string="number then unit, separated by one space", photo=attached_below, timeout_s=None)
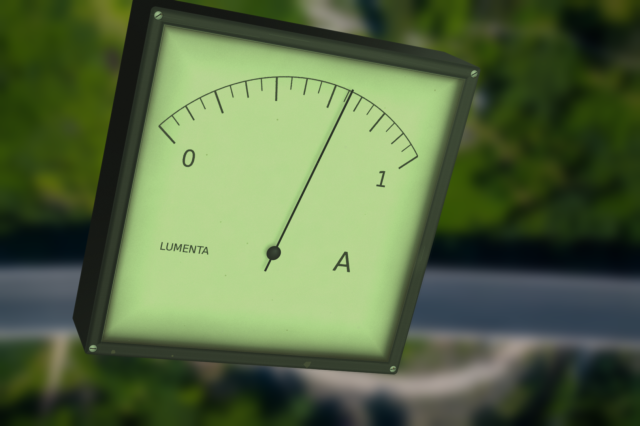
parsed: 0.65 A
